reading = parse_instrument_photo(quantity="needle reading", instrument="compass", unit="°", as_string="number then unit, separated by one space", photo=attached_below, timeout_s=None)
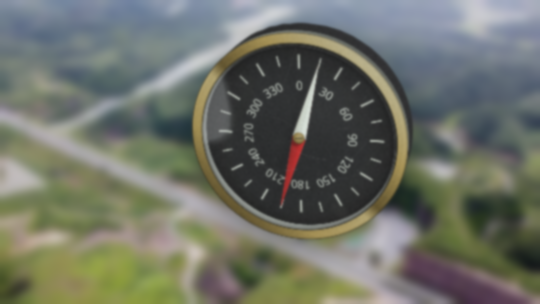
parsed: 195 °
